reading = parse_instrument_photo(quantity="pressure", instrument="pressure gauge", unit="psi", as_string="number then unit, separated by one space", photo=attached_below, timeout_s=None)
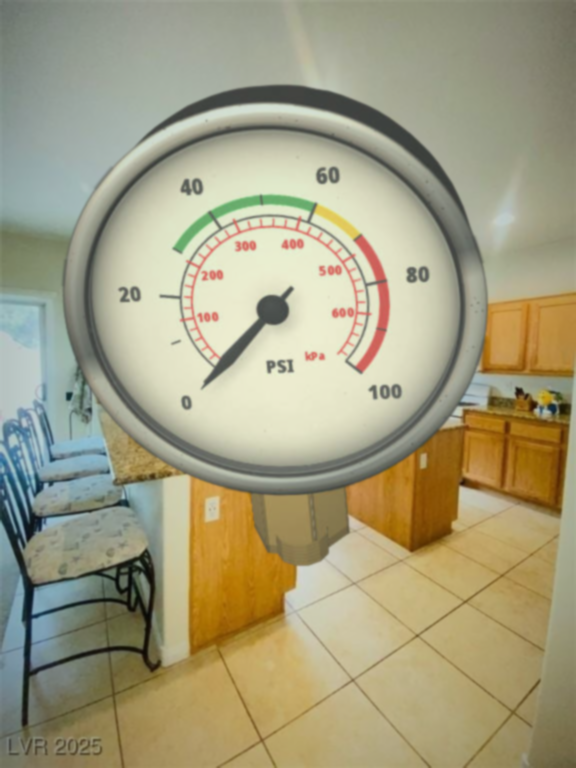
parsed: 0 psi
